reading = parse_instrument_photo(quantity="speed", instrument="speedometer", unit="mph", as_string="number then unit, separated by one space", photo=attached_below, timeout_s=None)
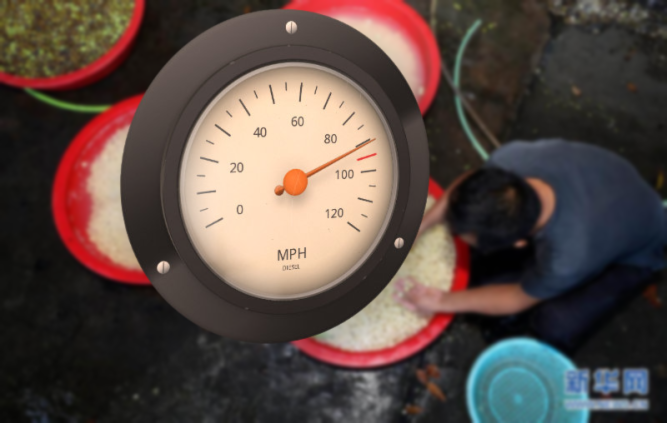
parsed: 90 mph
